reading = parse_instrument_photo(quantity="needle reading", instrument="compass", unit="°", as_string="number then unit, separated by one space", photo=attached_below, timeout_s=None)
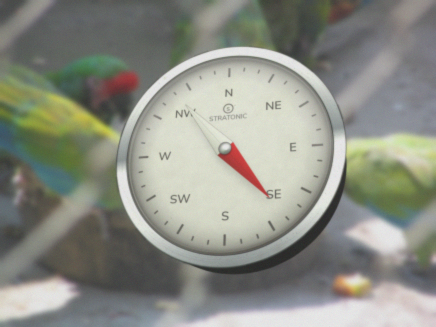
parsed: 140 °
